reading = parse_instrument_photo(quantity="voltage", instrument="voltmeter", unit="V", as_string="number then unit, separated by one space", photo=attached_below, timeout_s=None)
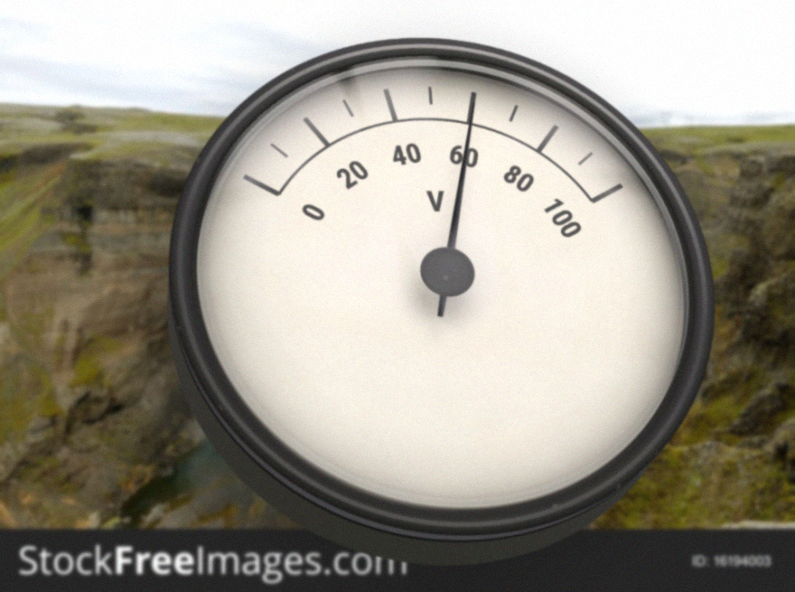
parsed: 60 V
